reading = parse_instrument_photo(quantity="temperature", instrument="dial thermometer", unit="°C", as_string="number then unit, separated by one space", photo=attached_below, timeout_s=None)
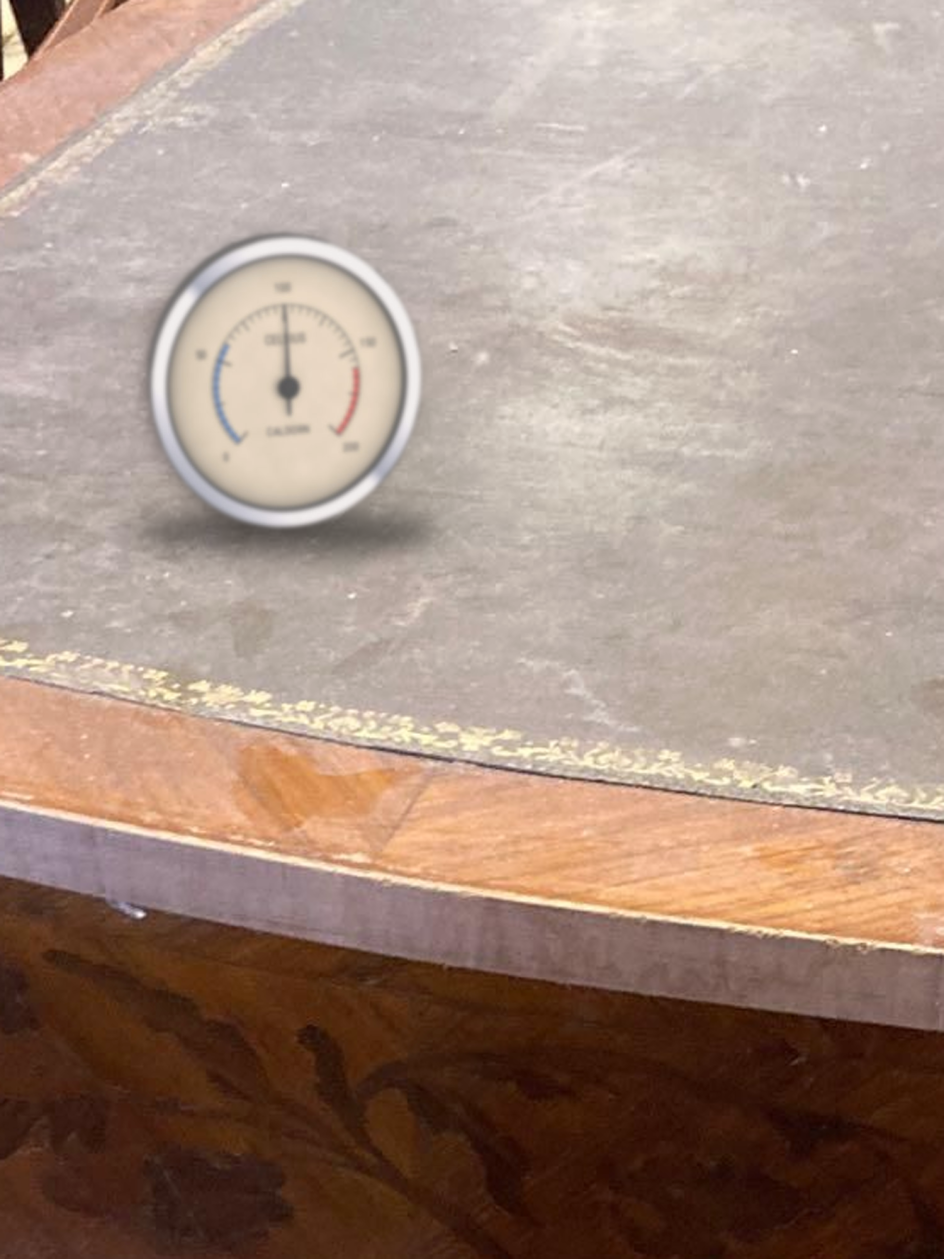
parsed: 100 °C
